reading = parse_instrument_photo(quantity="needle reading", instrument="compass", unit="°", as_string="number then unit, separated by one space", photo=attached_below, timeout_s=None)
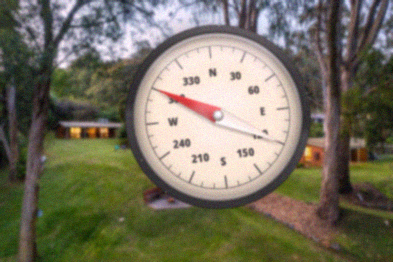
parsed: 300 °
